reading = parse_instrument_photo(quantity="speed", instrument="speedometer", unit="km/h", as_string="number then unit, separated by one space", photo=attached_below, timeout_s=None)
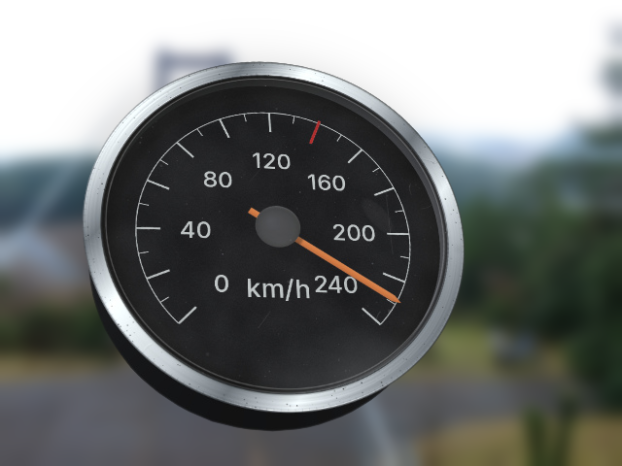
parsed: 230 km/h
